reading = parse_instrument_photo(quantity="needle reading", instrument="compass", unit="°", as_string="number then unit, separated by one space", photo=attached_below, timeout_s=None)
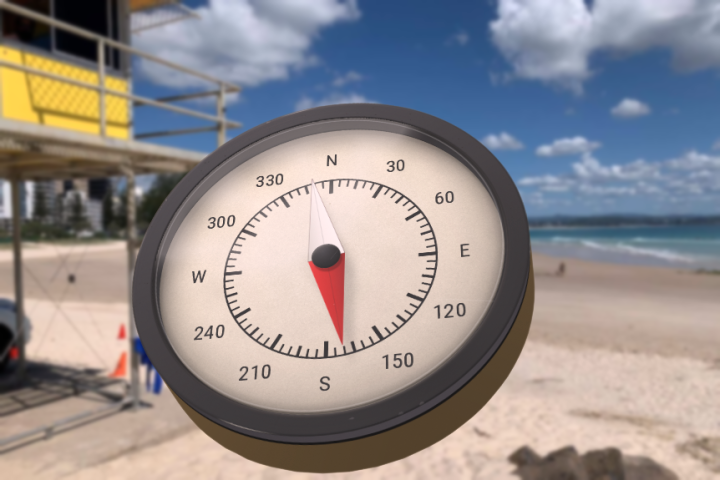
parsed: 170 °
